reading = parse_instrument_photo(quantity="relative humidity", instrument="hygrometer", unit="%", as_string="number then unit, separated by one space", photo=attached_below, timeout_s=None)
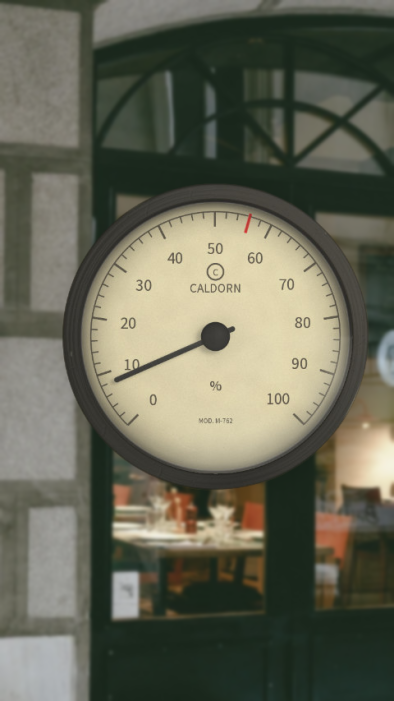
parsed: 8 %
